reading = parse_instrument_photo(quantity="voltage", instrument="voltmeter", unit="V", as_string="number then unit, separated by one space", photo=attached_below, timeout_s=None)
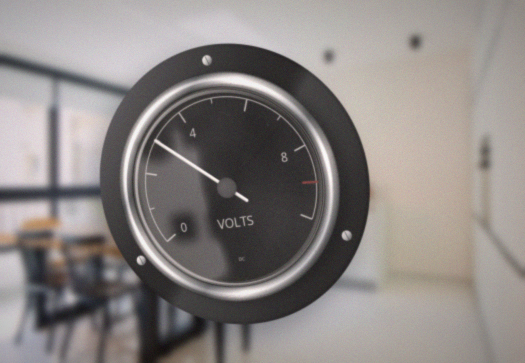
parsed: 3 V
